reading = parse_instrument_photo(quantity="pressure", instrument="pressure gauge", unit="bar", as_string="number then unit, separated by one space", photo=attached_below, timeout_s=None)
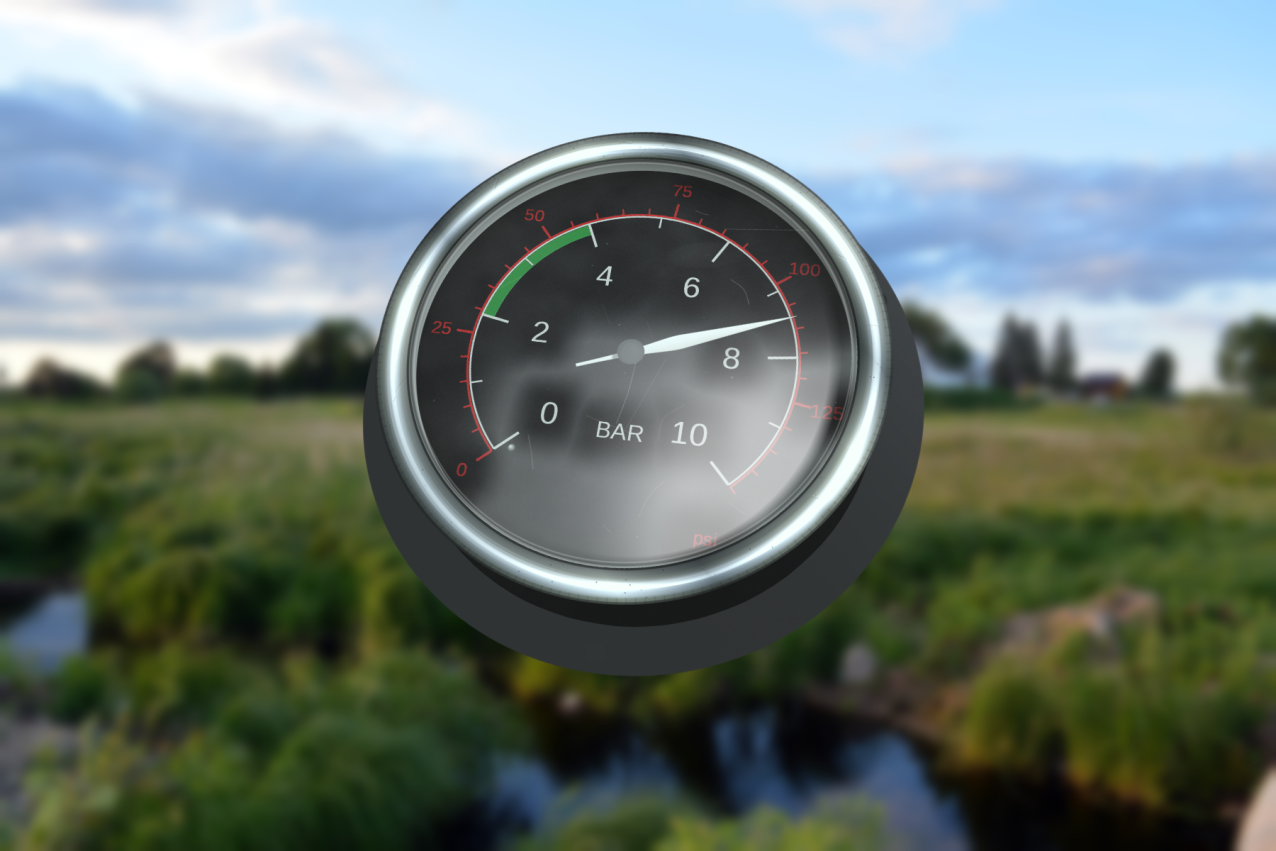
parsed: 7.5 bar
